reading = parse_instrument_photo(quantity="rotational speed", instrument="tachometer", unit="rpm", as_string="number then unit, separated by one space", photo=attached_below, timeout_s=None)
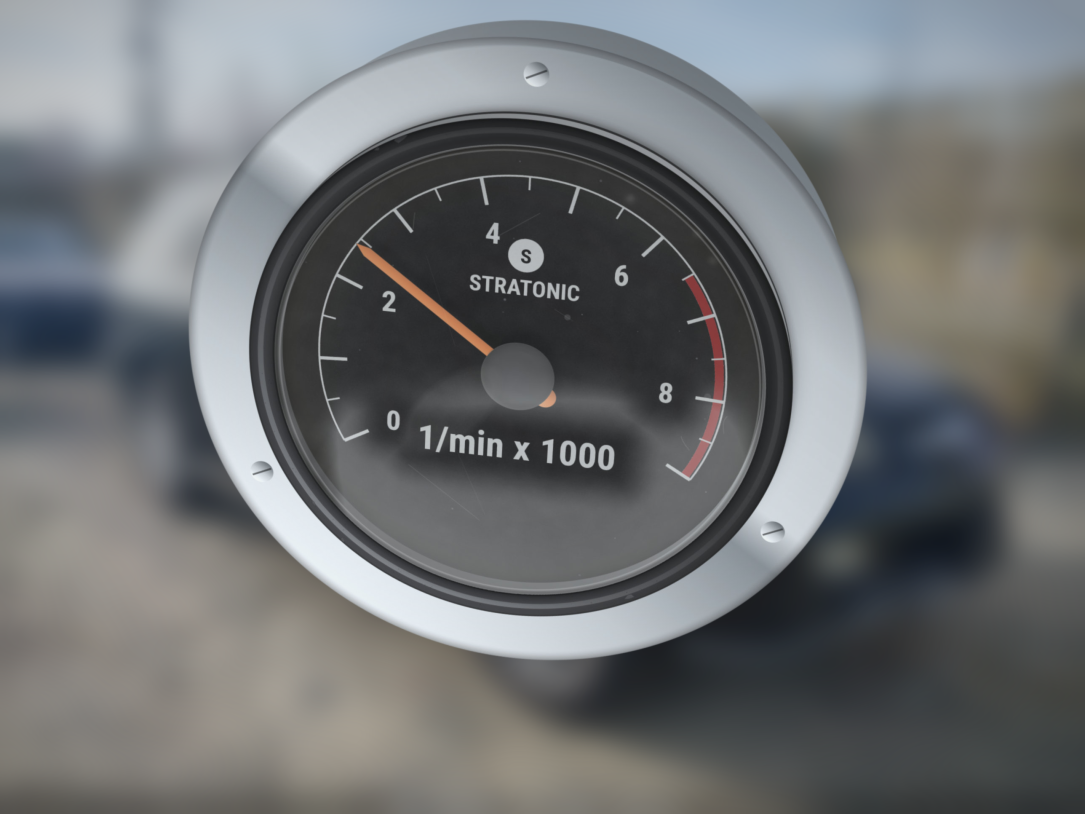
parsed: 2500 rpm
